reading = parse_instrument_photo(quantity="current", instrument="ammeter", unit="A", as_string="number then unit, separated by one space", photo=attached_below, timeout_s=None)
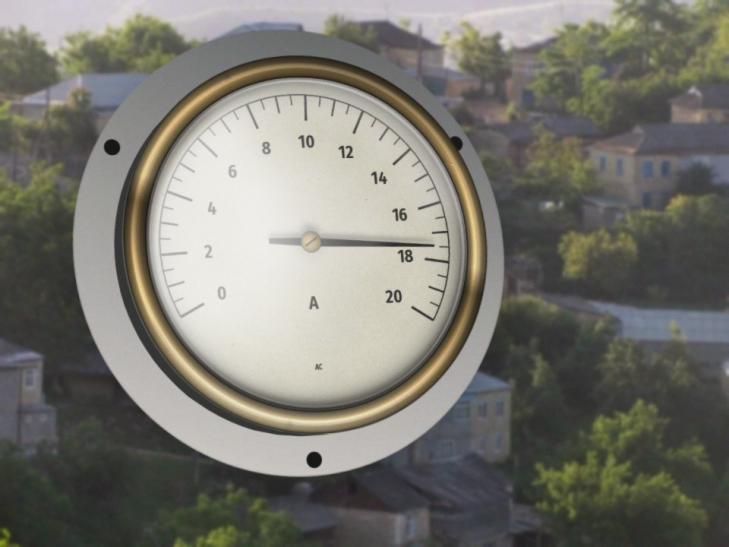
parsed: 17.5 A
